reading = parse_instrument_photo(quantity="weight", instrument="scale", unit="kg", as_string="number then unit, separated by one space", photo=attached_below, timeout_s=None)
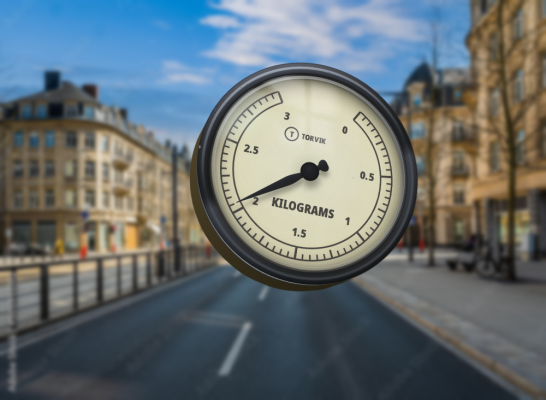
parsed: 2.05 kg
